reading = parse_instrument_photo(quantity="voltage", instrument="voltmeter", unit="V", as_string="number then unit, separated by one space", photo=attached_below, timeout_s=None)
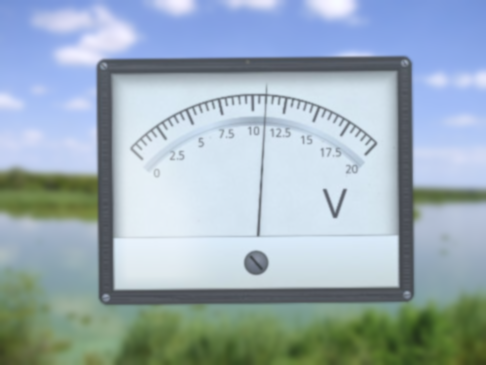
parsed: 11 V
